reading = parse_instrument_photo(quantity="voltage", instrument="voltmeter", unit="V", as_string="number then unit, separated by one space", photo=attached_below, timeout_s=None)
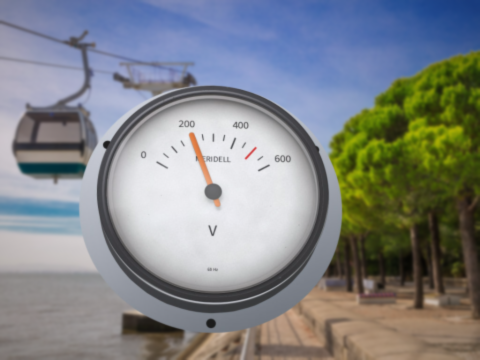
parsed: 200 V
